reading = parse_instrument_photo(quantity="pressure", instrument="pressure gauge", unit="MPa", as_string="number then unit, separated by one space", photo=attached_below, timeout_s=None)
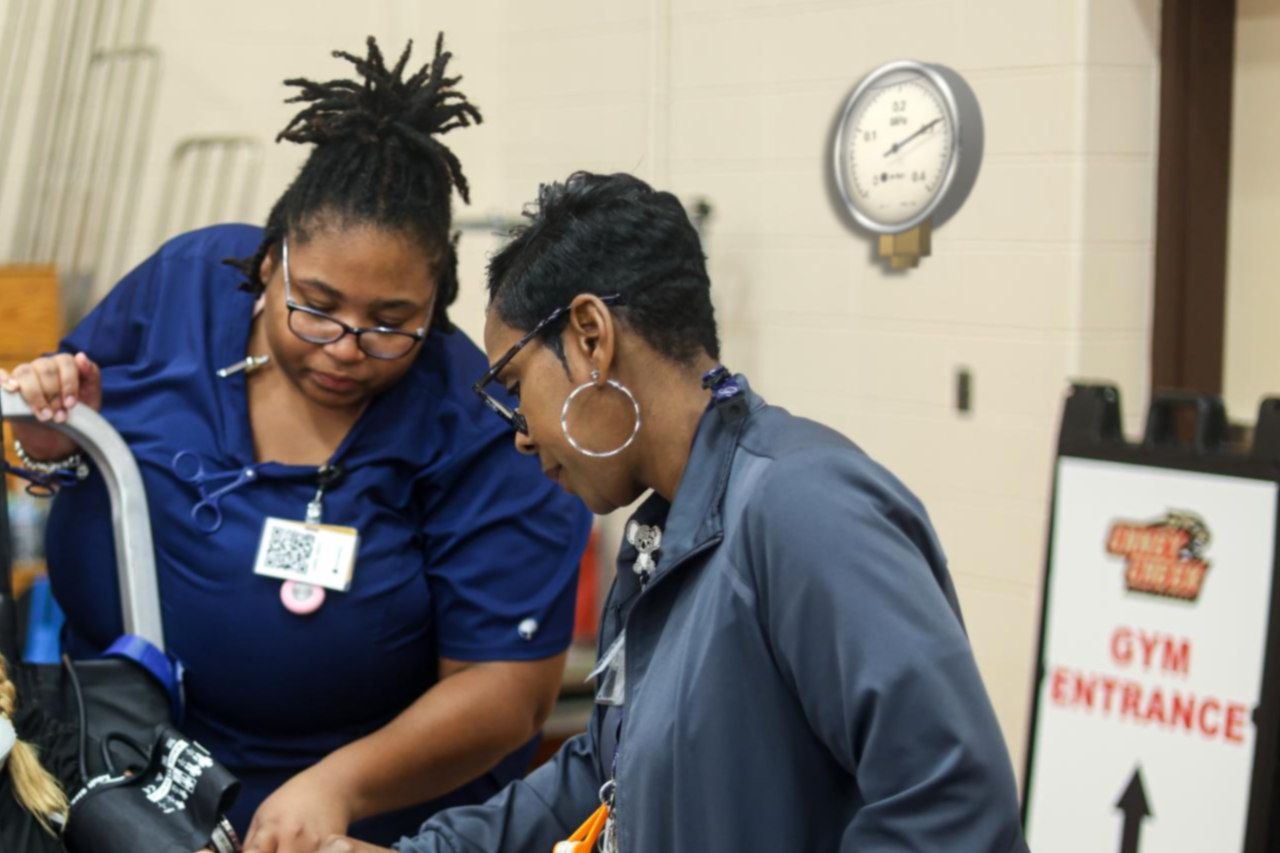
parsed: 0.3 MPa
